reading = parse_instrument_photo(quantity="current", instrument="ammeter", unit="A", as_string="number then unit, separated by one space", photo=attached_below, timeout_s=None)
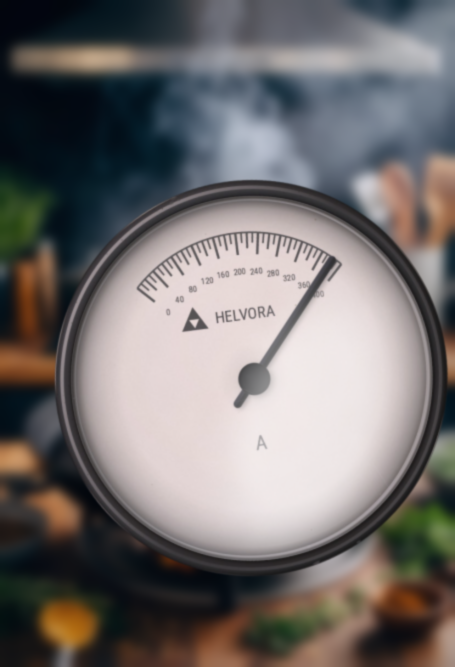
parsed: 380 A
